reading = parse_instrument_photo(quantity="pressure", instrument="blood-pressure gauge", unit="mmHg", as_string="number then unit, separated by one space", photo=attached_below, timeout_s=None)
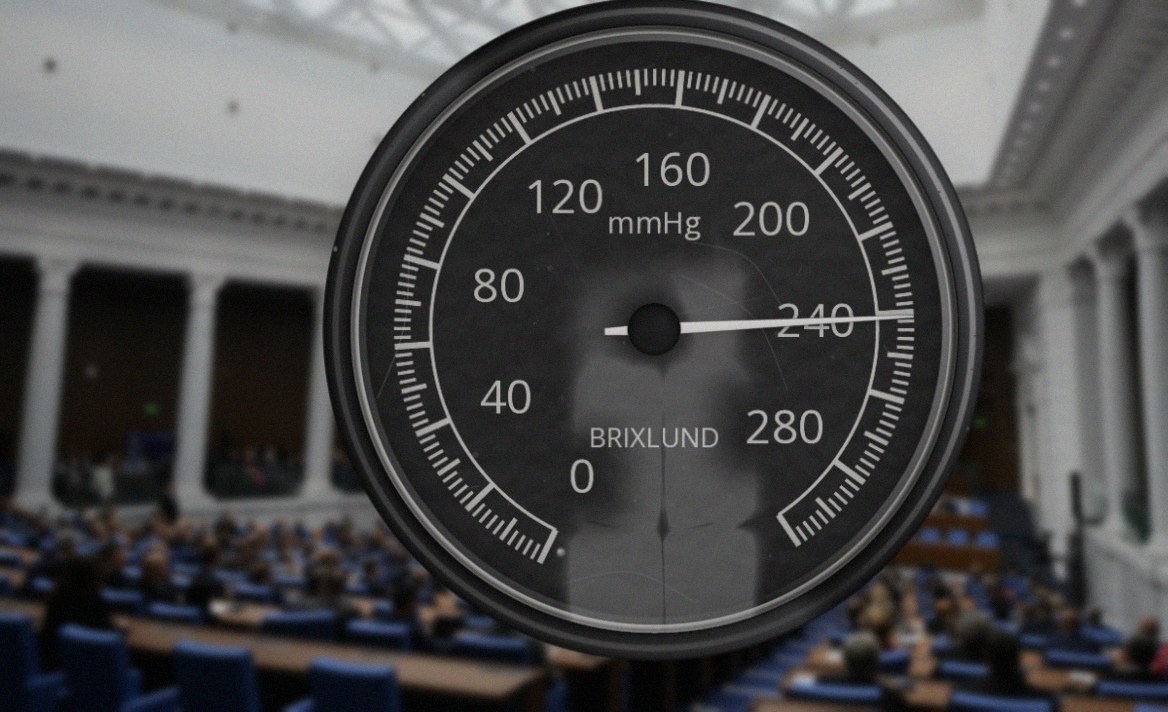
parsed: 241 mmHg
